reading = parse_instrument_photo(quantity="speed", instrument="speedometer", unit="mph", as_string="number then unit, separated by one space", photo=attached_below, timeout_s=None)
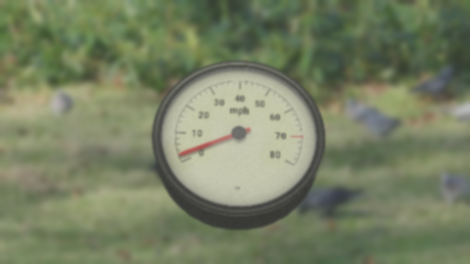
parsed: 2 mph
